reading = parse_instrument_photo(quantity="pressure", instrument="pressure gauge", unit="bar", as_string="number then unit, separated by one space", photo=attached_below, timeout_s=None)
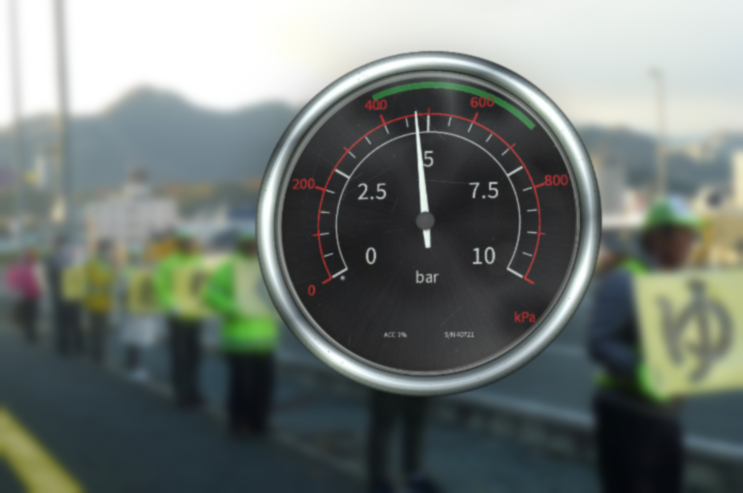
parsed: 4.75 bar
